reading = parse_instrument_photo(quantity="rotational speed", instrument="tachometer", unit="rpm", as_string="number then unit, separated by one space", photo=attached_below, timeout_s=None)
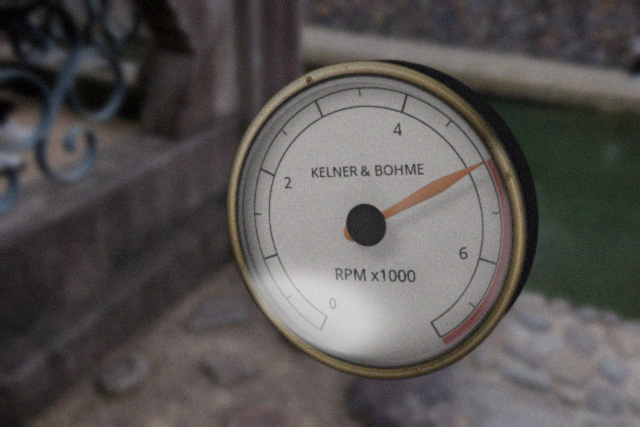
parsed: 5000 rpm
